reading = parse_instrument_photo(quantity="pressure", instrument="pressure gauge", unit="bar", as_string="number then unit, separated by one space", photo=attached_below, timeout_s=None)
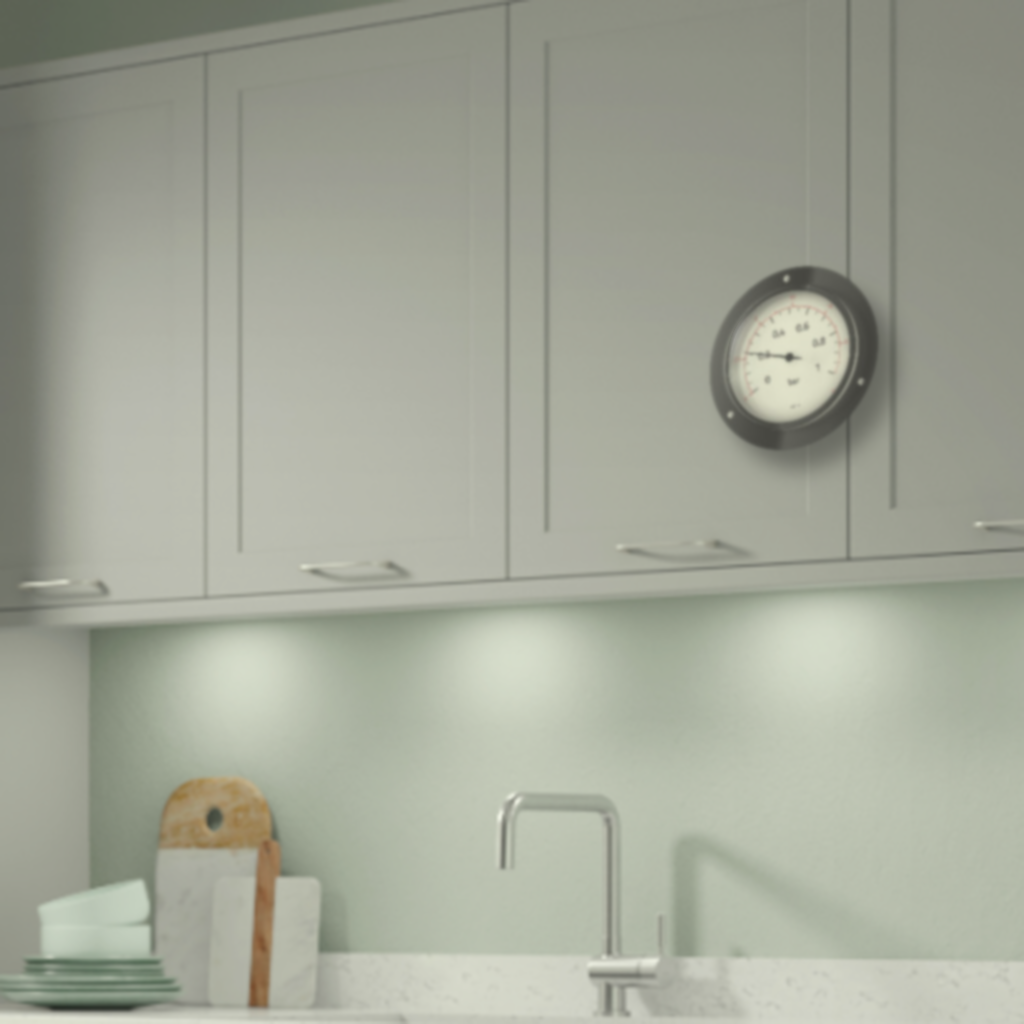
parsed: 0.2 bar
